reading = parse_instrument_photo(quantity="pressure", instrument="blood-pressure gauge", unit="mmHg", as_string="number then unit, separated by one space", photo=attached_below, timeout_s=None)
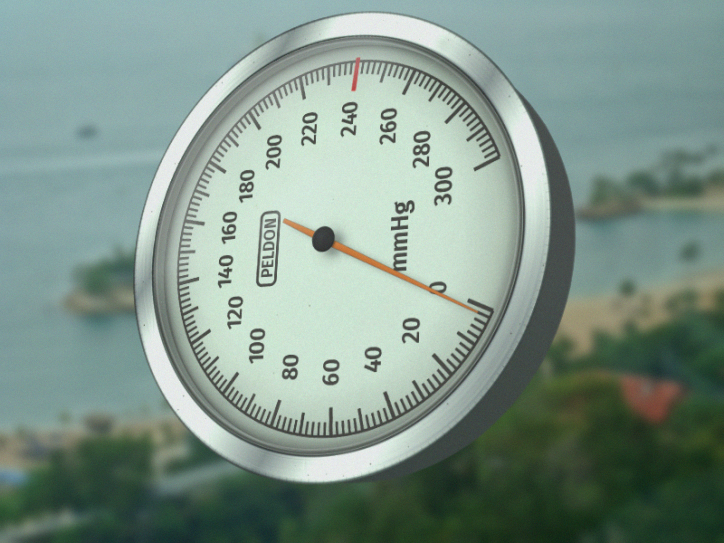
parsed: 2 mmHg
